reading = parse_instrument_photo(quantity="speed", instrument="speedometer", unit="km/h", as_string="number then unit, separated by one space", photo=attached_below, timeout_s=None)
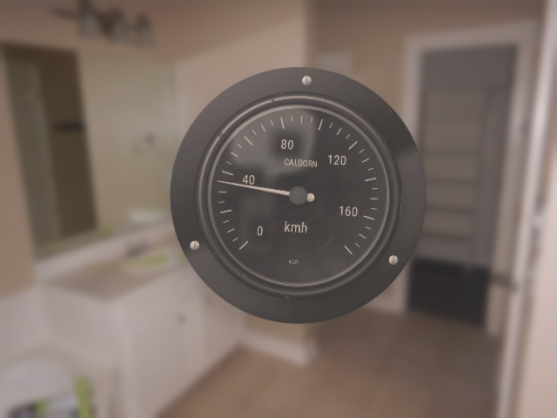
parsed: 35 km/h
